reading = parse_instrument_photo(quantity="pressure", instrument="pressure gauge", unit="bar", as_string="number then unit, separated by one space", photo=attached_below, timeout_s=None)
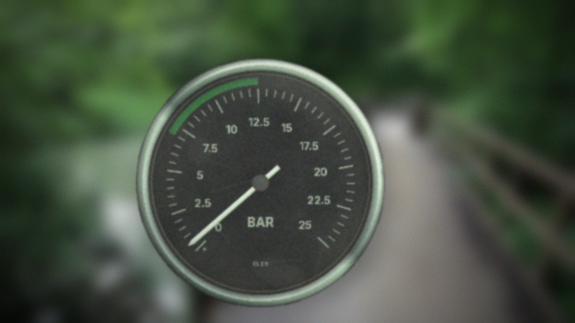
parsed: 0.5 bar
